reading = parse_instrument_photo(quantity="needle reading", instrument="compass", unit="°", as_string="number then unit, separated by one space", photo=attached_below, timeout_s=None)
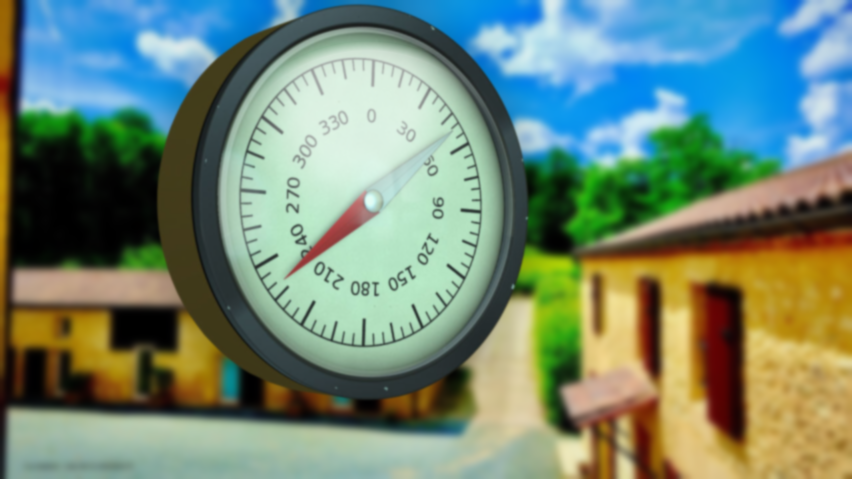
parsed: 230 °
